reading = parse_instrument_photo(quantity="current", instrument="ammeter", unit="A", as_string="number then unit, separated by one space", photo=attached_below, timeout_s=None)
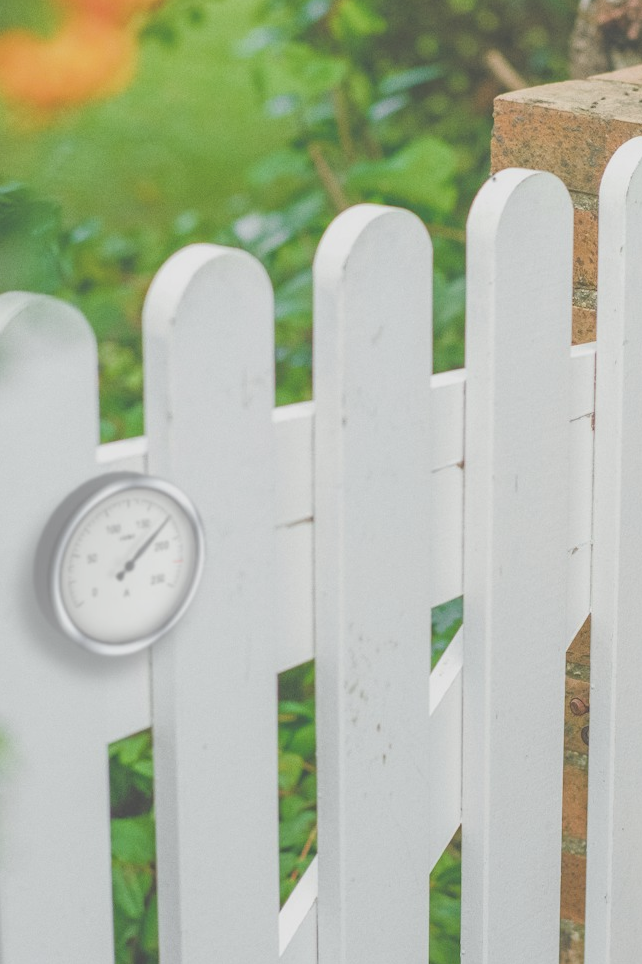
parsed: 175 A
